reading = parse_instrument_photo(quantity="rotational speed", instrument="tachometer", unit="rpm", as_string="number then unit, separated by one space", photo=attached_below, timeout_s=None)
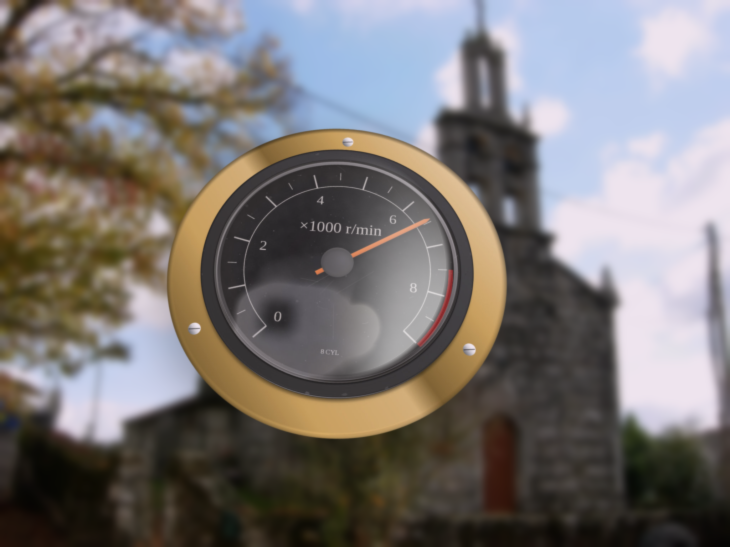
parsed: 6500 rpm
